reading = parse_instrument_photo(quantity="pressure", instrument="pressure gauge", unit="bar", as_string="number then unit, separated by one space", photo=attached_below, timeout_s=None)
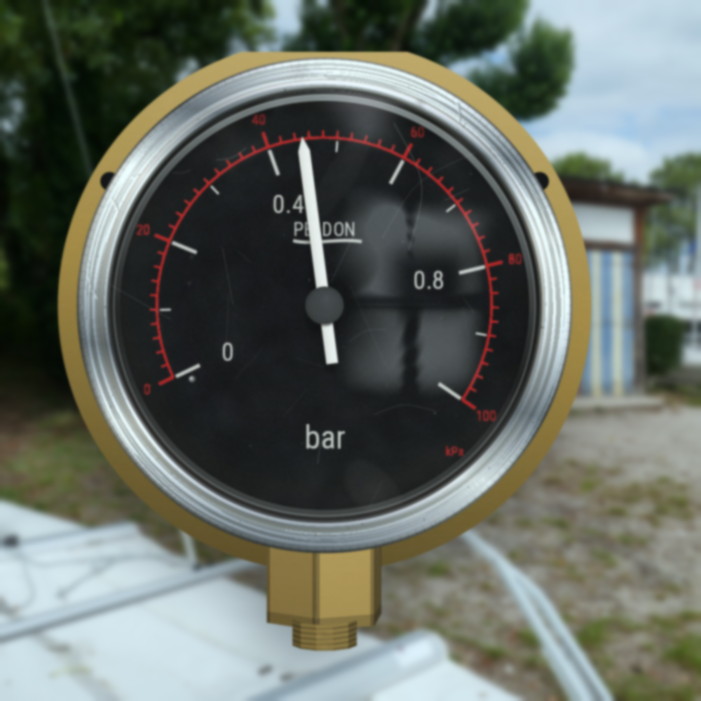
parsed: 0.45 bar
